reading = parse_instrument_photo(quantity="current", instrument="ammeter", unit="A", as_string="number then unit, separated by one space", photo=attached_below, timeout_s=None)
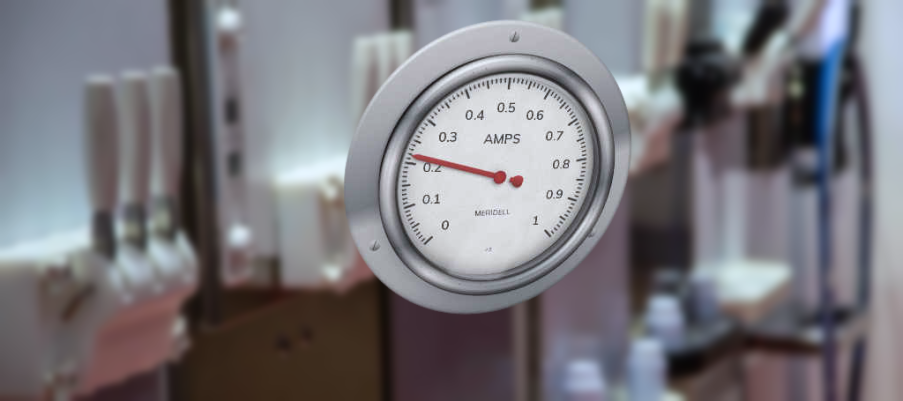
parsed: 0.22 A
